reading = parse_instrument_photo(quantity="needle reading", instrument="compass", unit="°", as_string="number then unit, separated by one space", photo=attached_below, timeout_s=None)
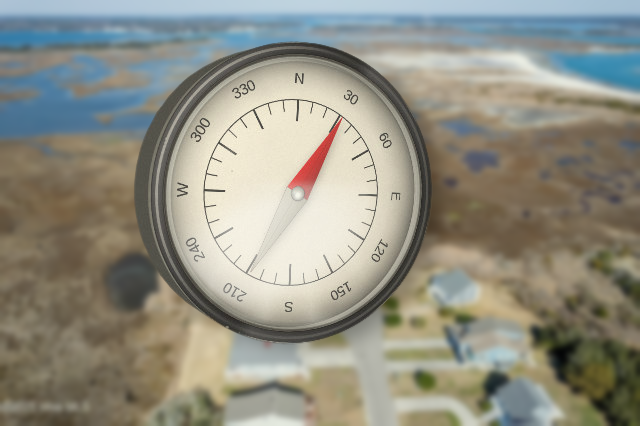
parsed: 30 °
